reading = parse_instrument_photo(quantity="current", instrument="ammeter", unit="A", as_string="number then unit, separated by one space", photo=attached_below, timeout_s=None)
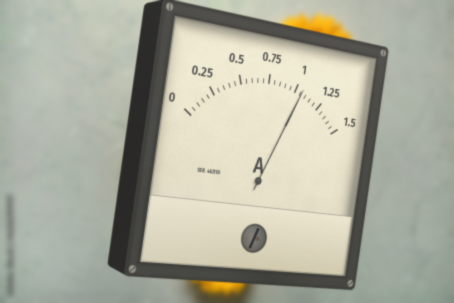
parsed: 1.05 A
